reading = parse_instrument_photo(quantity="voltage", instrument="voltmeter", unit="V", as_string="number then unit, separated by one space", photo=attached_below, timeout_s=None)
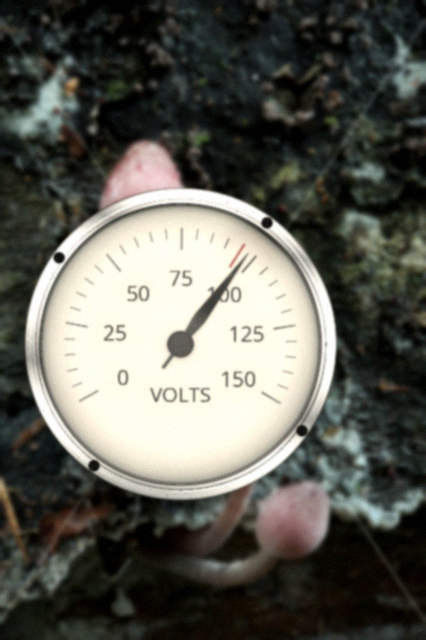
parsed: 97.5 V
